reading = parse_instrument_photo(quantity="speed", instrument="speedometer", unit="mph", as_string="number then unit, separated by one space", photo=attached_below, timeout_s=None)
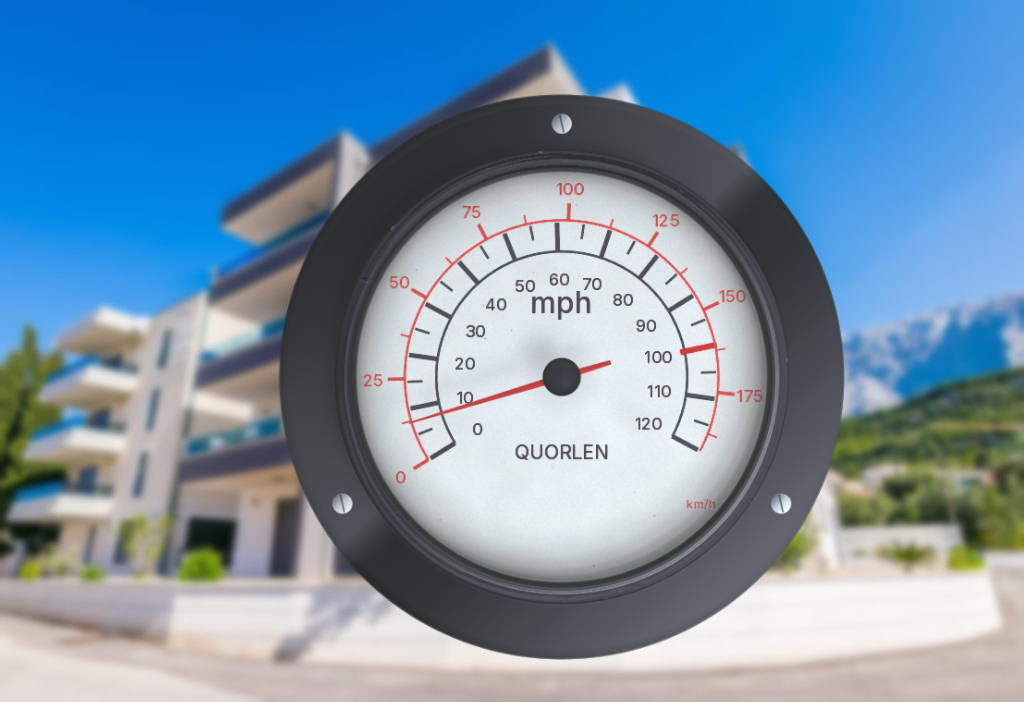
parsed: 7.5 mph
